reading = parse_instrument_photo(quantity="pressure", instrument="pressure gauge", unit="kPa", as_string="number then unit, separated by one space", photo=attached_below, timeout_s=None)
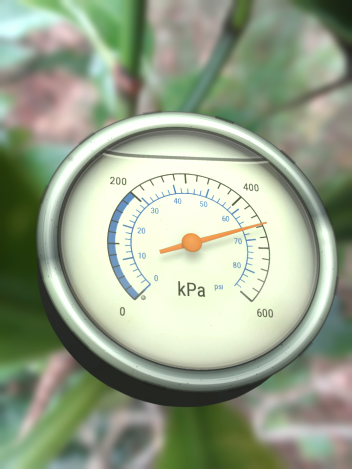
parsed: 460 kPa
